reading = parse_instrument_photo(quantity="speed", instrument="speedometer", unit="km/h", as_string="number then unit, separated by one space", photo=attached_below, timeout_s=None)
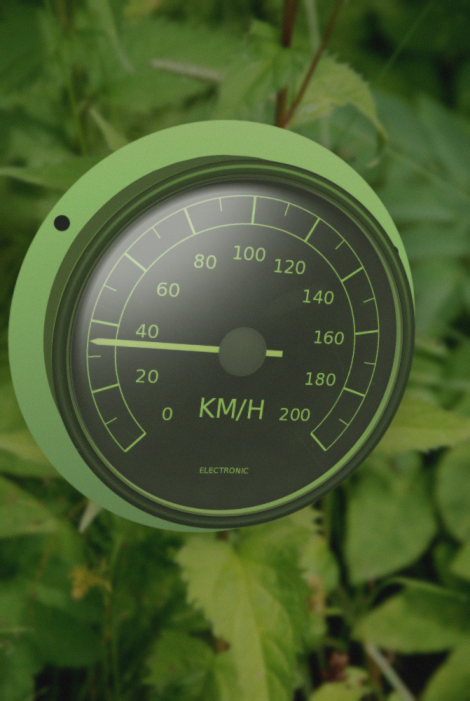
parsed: 35 km/h
